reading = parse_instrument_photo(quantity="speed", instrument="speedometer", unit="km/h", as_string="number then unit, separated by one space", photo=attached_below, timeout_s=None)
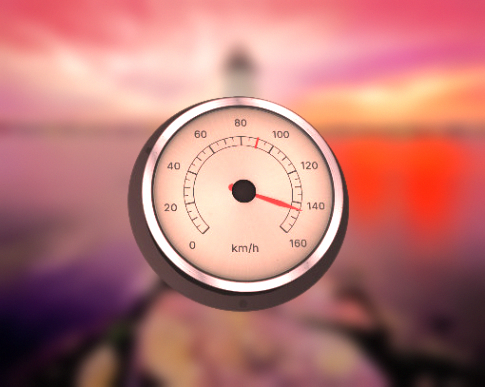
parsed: 145 km/h
